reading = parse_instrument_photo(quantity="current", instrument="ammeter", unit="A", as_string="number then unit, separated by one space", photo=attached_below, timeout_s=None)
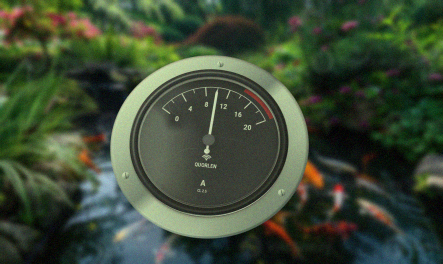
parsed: 10 A
